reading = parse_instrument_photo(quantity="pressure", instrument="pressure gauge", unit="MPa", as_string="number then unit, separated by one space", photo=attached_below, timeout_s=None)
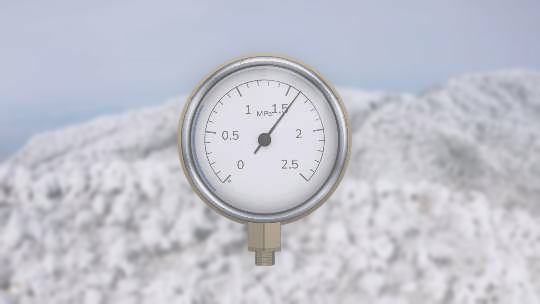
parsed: 1.6 MPa
